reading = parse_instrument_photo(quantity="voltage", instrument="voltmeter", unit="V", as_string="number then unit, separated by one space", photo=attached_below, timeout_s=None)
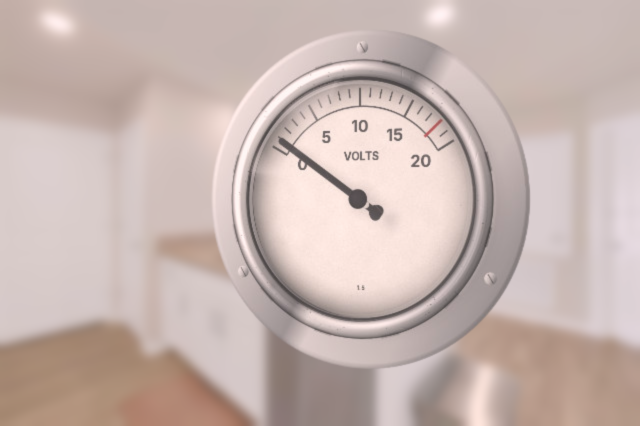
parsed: 1 V
